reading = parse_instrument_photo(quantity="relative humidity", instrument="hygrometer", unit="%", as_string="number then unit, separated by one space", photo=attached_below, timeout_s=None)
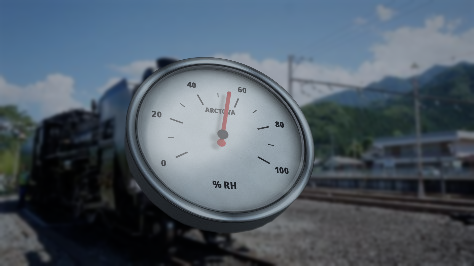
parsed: 55 %
